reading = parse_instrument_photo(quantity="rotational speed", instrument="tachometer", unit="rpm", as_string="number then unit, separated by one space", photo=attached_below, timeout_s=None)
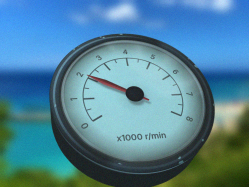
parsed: 2000 rpm
